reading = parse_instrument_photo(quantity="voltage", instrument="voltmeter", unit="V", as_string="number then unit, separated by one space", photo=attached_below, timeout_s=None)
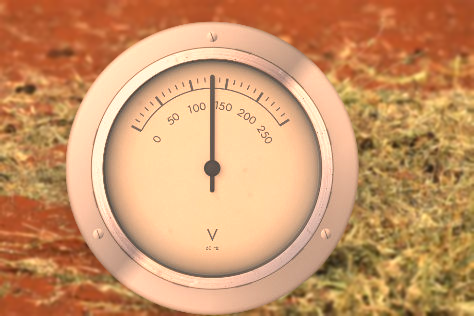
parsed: 130 V
